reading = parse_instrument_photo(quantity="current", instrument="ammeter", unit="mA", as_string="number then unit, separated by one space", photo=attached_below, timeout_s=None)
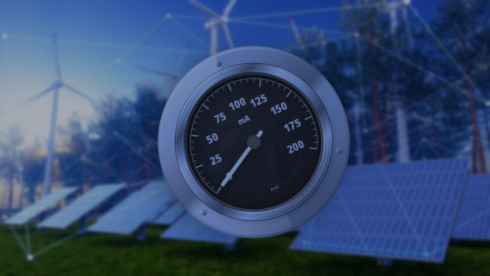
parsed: 0 mA
